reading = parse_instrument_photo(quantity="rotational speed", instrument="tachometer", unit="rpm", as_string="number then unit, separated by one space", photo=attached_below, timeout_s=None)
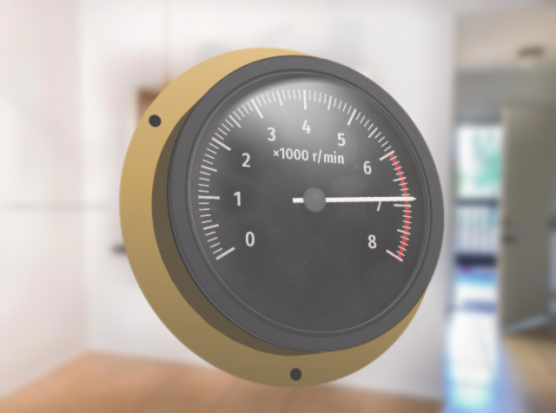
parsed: 6900 rpm
